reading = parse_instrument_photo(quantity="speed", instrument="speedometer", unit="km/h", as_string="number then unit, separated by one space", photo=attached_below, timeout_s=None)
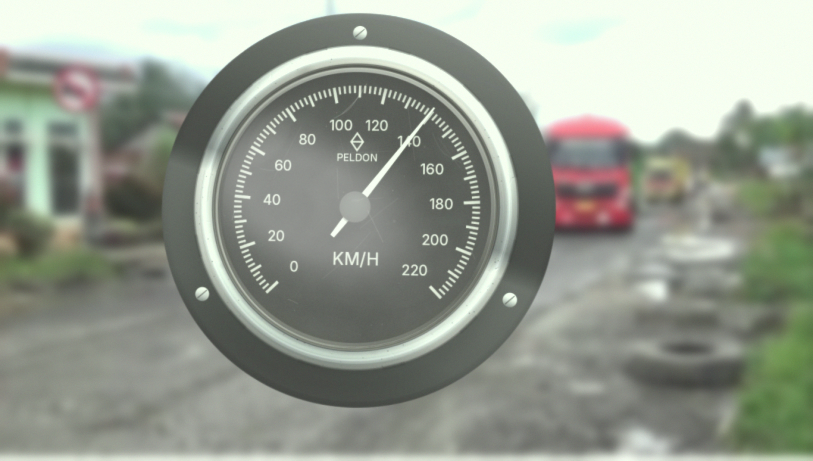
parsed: 140 km/h
